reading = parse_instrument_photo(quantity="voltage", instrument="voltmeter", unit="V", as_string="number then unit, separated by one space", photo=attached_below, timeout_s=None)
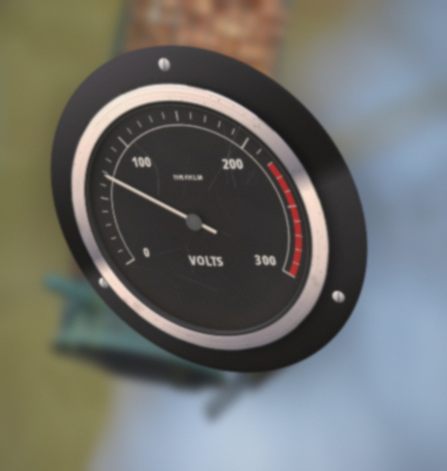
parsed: 70 V
